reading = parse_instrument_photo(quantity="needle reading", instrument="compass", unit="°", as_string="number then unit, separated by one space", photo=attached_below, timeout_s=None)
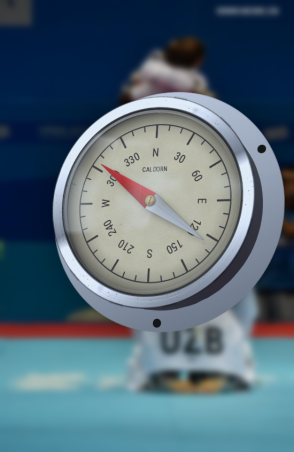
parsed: 305 °
